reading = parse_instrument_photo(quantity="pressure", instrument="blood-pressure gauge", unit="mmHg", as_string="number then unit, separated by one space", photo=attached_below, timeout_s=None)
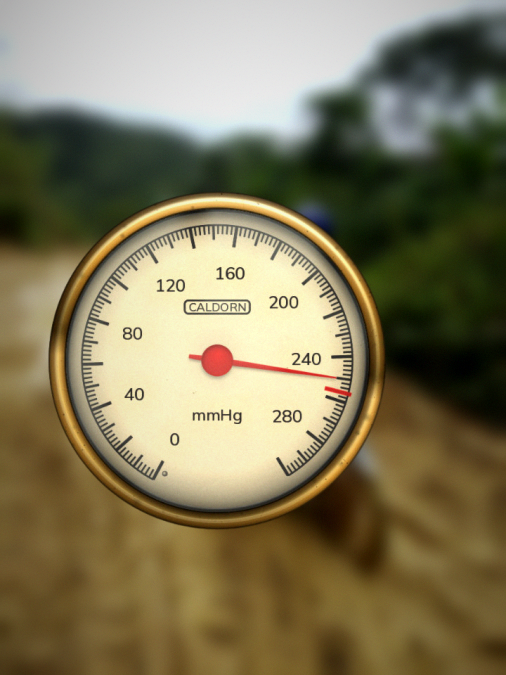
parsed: 250 mmHg
